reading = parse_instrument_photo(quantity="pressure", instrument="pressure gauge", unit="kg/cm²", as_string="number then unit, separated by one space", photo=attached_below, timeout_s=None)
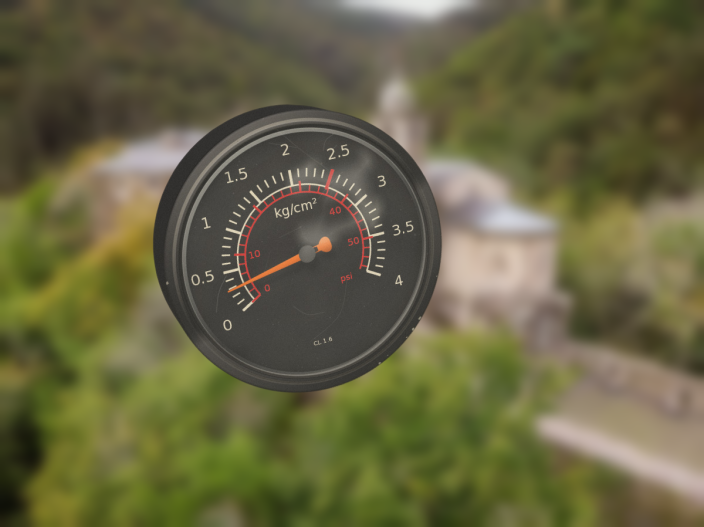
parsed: 0.3 kg/cm²
